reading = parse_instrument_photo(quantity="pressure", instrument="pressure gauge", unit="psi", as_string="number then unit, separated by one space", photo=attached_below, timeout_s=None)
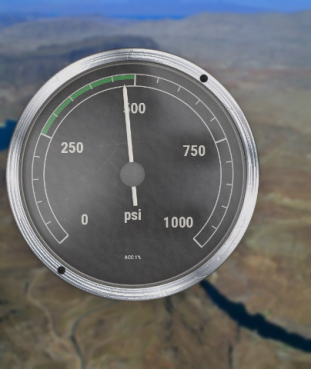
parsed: 475 psi
